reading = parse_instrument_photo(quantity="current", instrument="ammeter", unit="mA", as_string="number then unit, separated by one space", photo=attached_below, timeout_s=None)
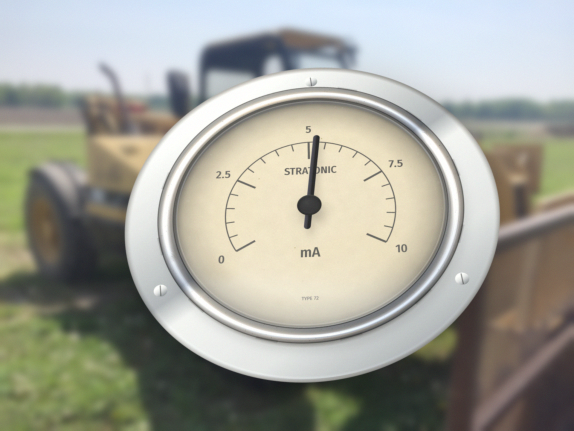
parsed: 5.25 mA
